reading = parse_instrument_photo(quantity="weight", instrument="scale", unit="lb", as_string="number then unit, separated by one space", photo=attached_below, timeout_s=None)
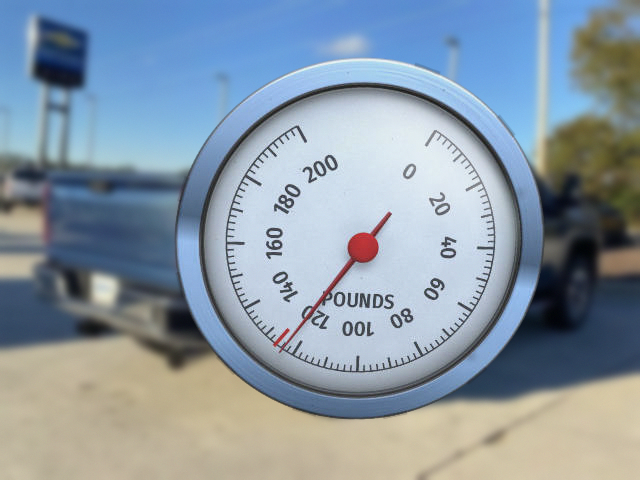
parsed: 124 lb
